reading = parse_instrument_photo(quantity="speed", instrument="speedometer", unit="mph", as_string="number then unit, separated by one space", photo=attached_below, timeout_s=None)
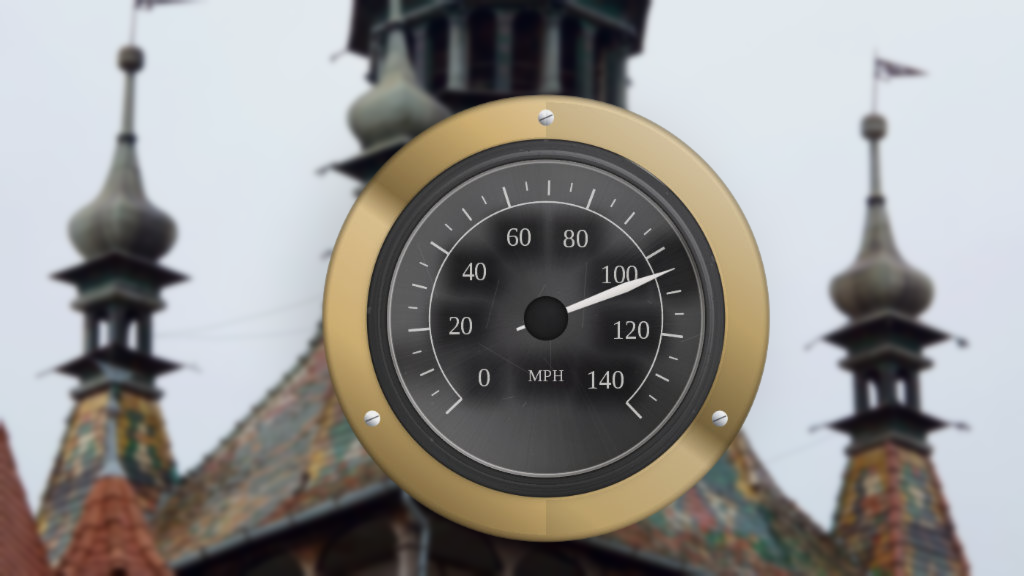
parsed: 105 mph
